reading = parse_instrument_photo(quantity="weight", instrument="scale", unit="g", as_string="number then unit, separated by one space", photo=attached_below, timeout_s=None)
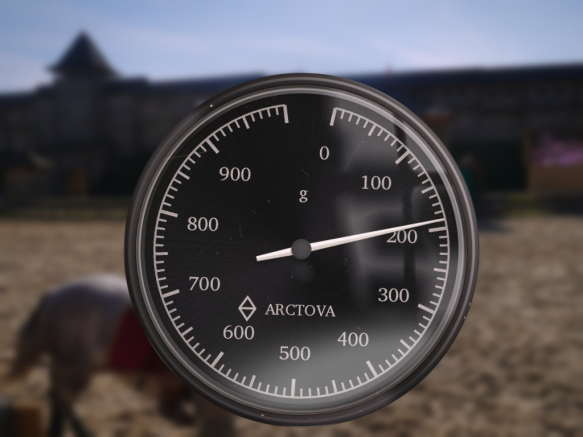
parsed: 190 g
